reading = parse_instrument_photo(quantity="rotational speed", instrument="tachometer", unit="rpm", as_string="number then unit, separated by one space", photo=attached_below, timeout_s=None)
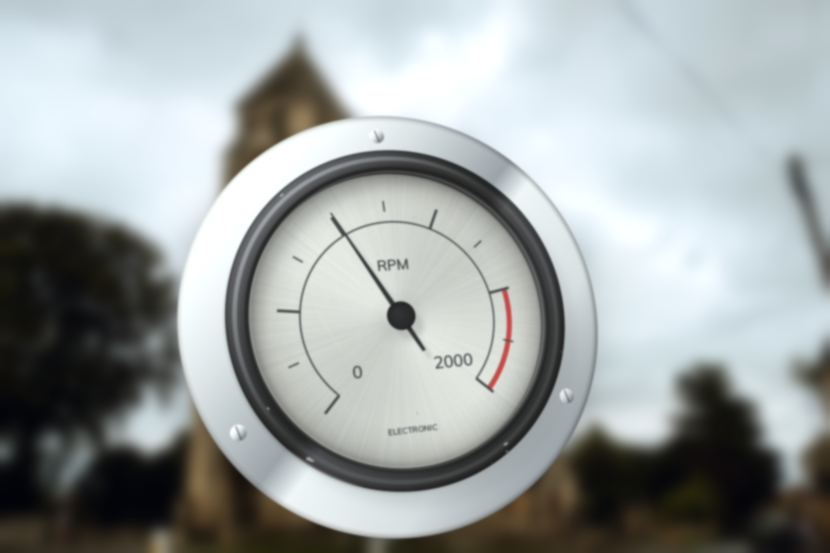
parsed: 800 rpm
